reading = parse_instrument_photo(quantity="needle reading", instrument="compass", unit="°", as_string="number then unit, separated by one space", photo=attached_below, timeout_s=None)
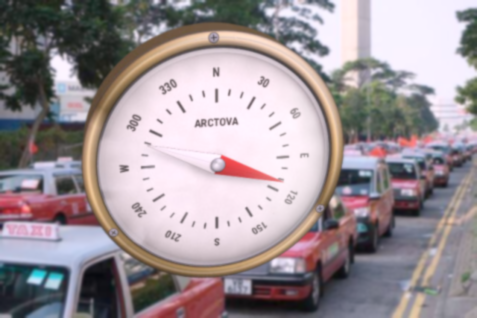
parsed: 110 °
